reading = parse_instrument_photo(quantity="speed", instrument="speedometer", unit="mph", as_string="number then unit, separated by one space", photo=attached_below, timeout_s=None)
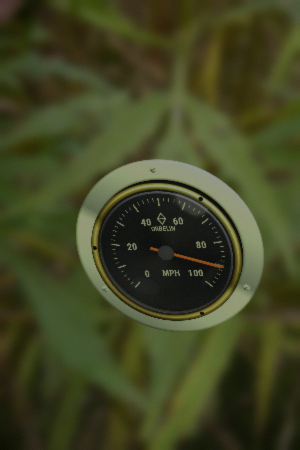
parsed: 90 mph
